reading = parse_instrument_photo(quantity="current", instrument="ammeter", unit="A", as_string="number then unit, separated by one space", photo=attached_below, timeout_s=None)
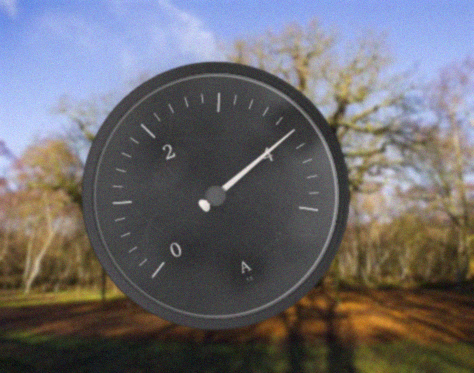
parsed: 4 A
